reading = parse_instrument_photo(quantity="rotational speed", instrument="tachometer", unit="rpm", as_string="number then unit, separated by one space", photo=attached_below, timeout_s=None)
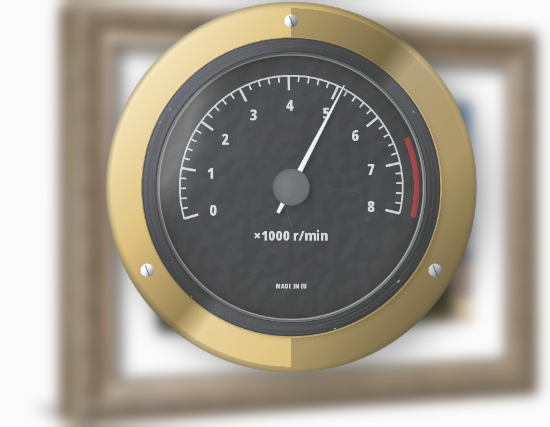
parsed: 5100 rpm
